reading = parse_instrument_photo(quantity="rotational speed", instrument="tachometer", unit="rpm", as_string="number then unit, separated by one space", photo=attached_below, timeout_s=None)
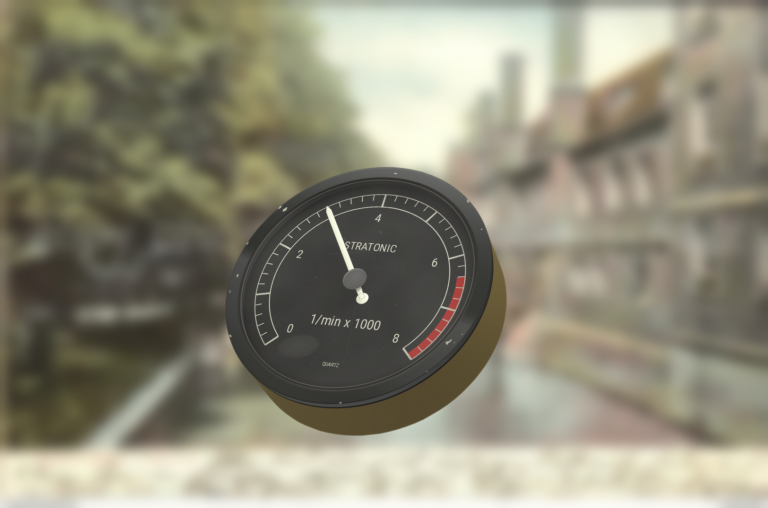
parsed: 3000 rpm
